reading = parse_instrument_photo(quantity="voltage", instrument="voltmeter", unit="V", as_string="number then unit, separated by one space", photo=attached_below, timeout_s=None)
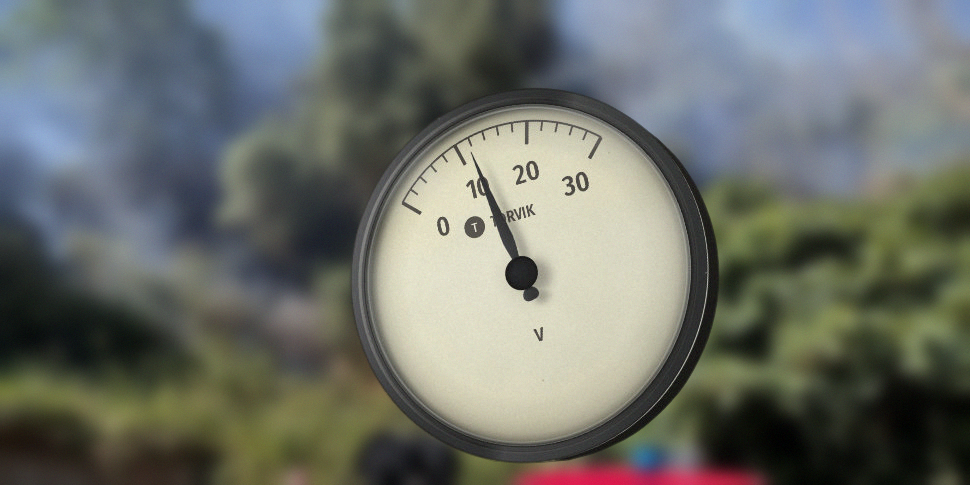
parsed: 12 V
